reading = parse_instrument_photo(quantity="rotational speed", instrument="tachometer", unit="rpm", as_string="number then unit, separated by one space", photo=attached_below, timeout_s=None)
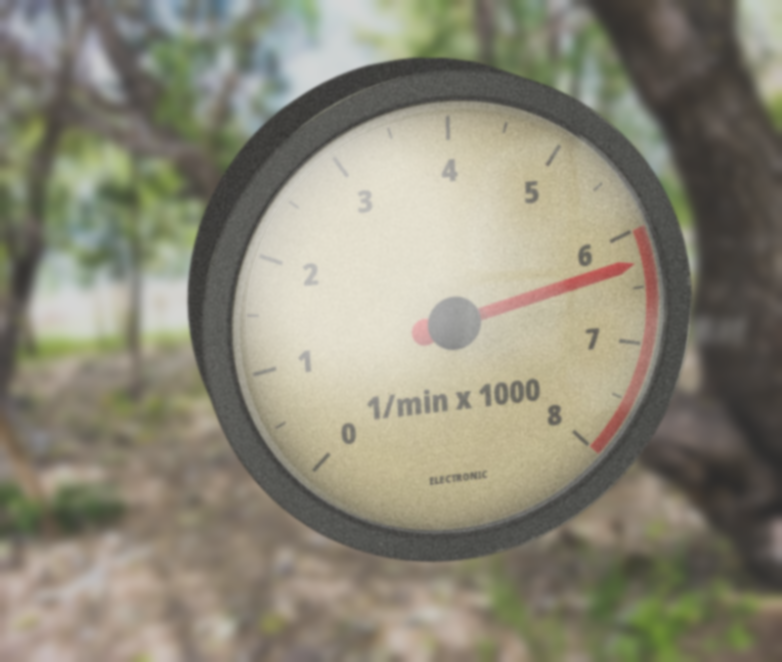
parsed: 6250 rpm
